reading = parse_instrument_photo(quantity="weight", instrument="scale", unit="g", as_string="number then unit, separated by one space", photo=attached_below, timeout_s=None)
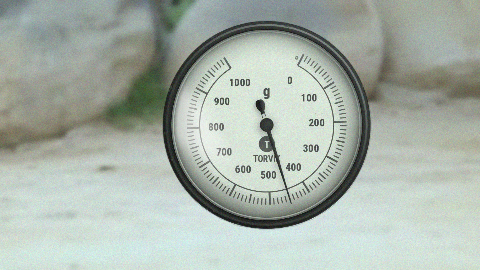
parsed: 450 g
